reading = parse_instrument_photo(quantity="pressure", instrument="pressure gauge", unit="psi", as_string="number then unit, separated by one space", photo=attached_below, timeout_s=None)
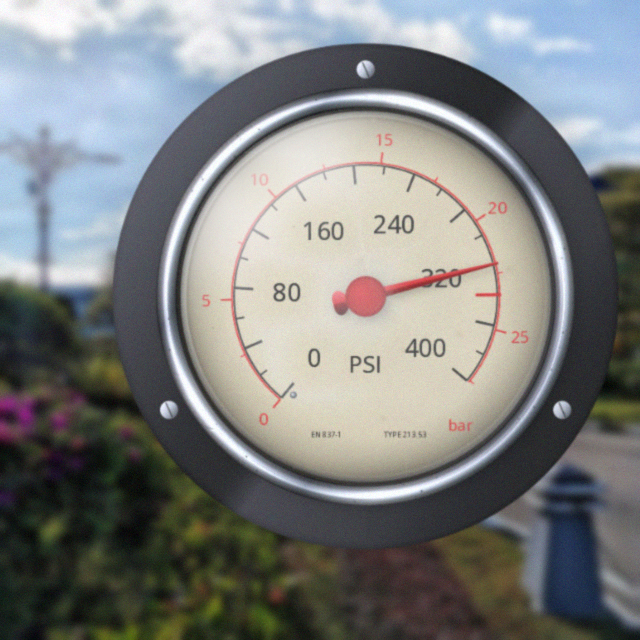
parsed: 320 psi
